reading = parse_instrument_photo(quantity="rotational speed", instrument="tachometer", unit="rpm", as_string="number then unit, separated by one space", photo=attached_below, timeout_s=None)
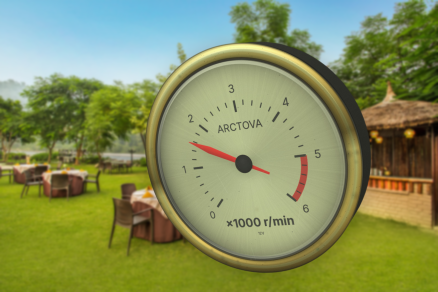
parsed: 1600 rpm
